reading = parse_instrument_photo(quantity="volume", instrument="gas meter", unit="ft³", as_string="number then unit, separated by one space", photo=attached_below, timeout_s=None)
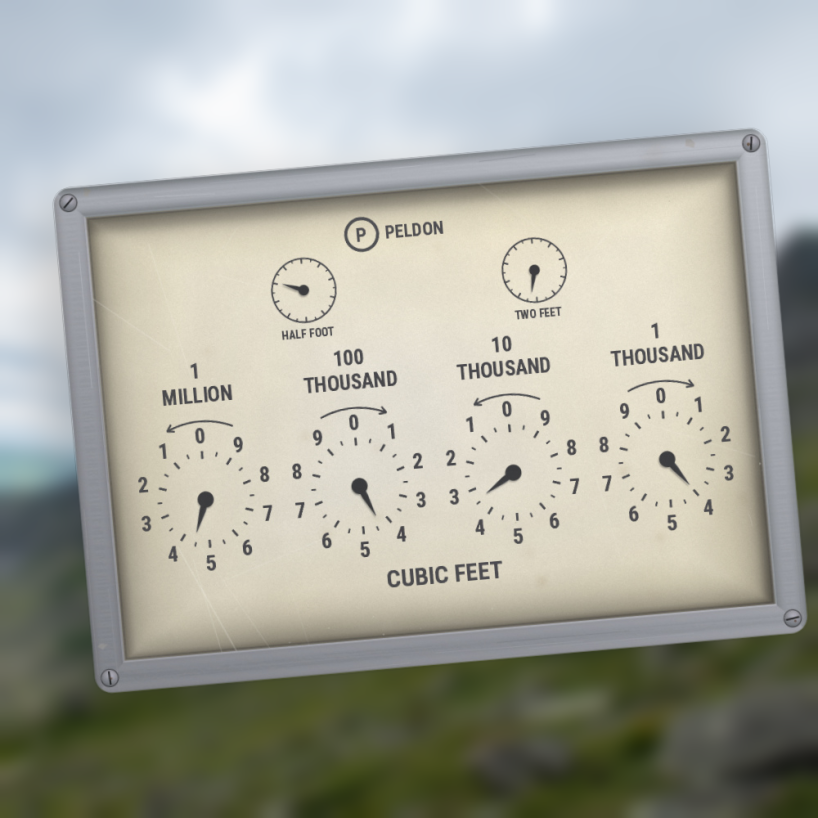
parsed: 443400 ft³
